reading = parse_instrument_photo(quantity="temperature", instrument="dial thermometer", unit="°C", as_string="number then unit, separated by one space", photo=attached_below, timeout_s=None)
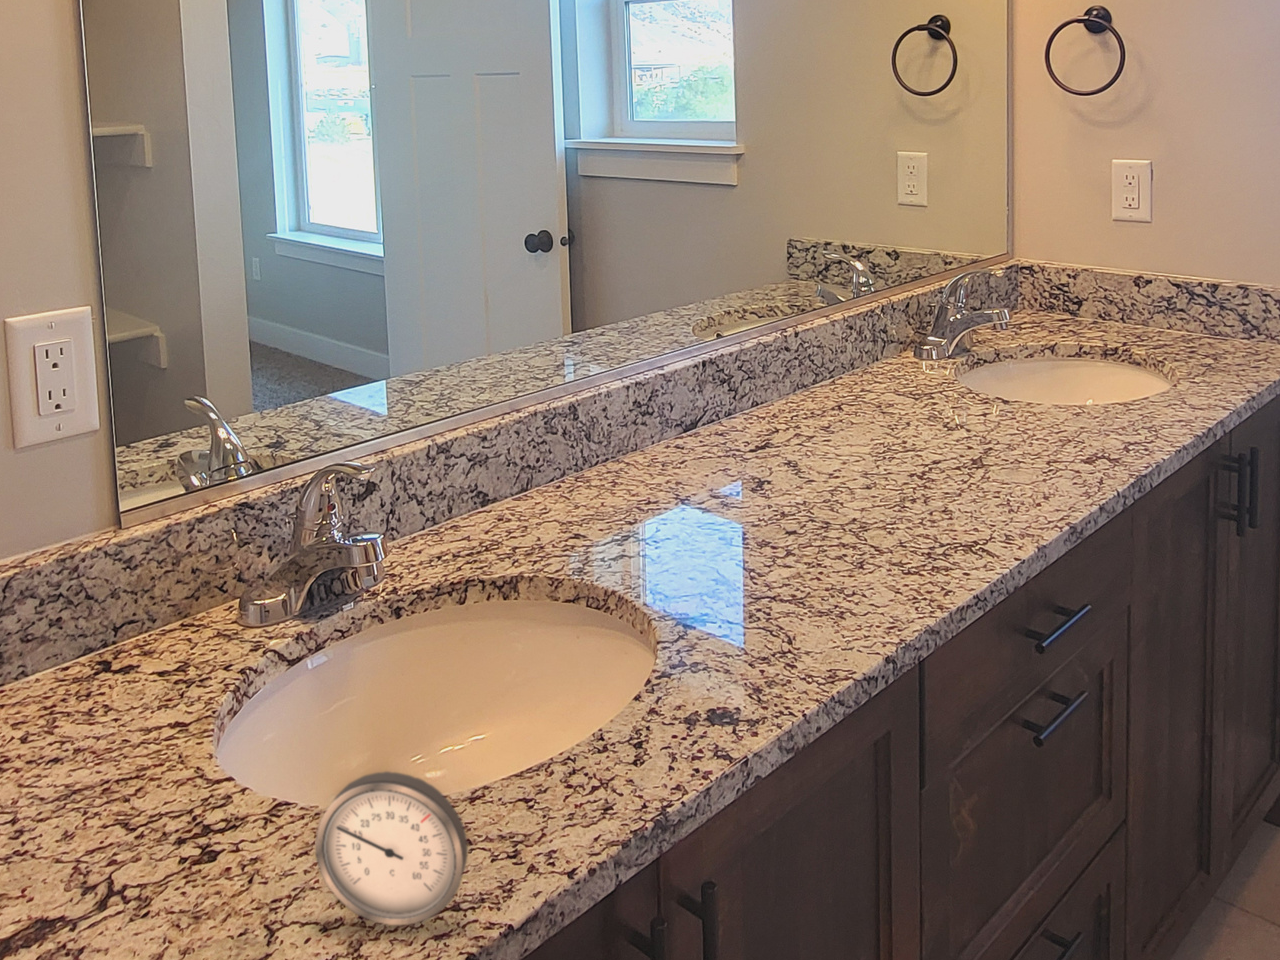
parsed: 15 °C
